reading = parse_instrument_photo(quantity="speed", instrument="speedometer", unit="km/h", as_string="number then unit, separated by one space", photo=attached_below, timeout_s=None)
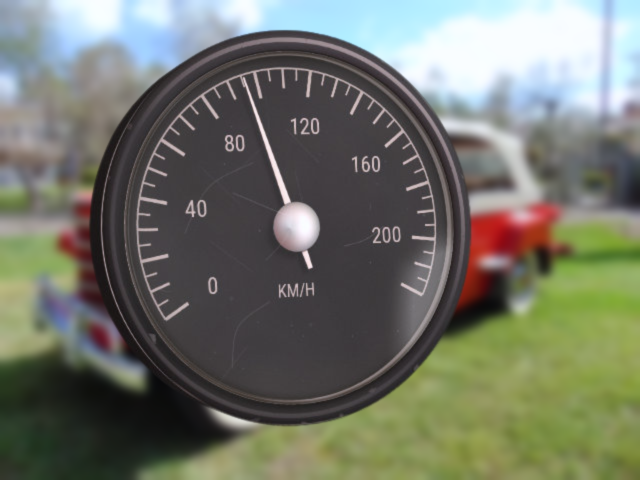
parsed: 95 km/h
